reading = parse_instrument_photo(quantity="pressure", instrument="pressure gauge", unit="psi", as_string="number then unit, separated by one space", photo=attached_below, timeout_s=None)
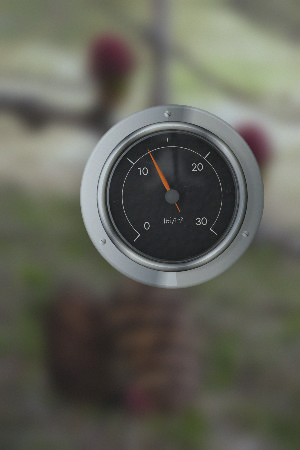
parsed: 12.5 psi
